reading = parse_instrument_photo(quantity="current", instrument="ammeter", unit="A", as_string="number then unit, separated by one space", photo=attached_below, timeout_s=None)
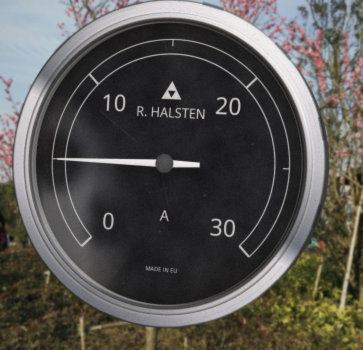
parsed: 5 A
